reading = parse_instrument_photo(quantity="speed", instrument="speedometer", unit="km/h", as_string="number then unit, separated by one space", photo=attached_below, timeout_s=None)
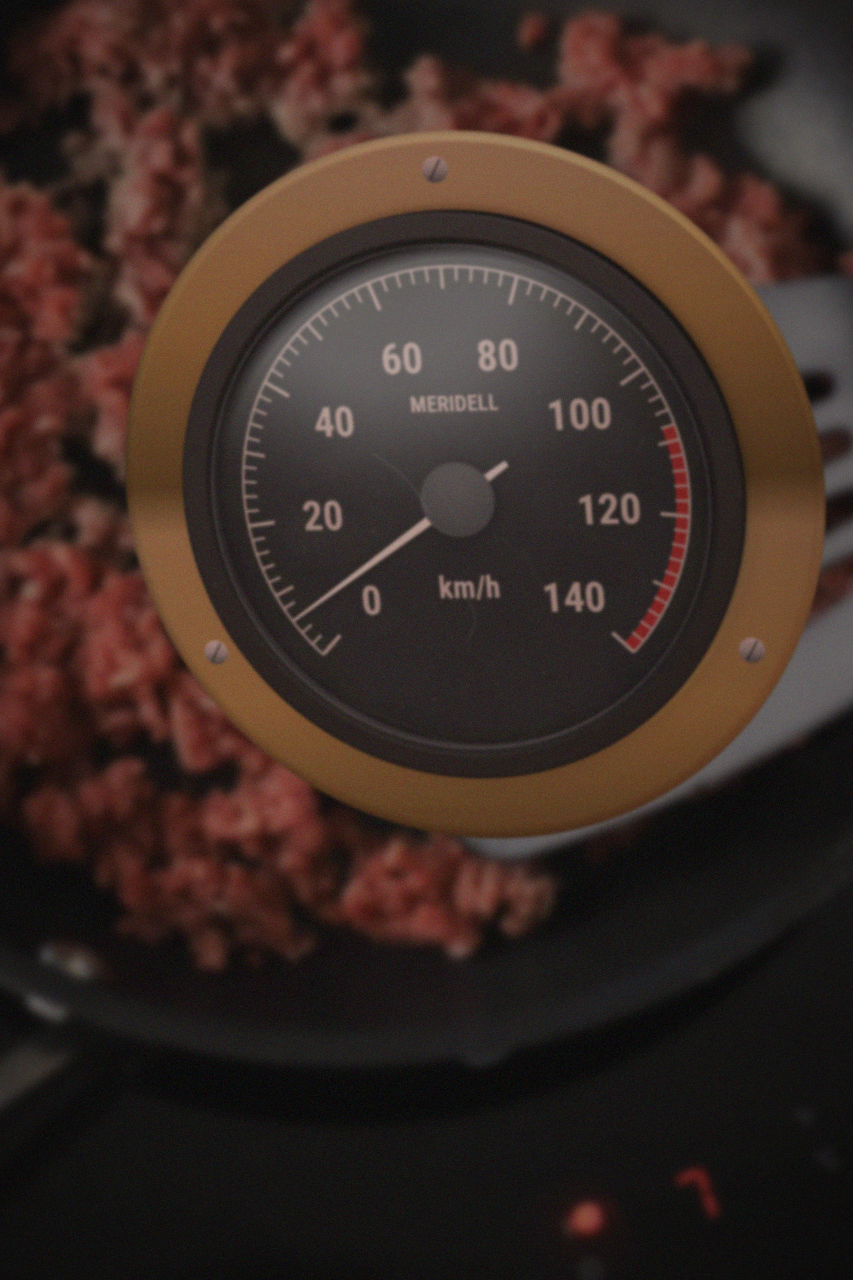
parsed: 6 km/h
